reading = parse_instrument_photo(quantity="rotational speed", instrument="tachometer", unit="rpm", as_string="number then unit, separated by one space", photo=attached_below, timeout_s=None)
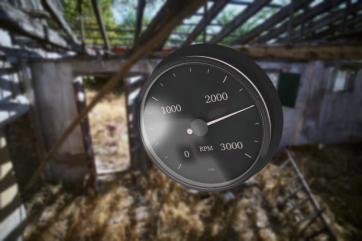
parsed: 2400 rpm
